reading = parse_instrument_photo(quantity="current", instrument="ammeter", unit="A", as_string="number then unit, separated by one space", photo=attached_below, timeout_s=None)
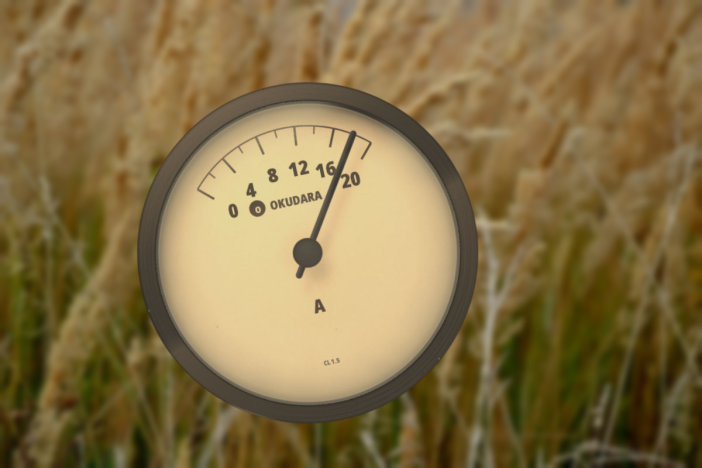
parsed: 18 A
